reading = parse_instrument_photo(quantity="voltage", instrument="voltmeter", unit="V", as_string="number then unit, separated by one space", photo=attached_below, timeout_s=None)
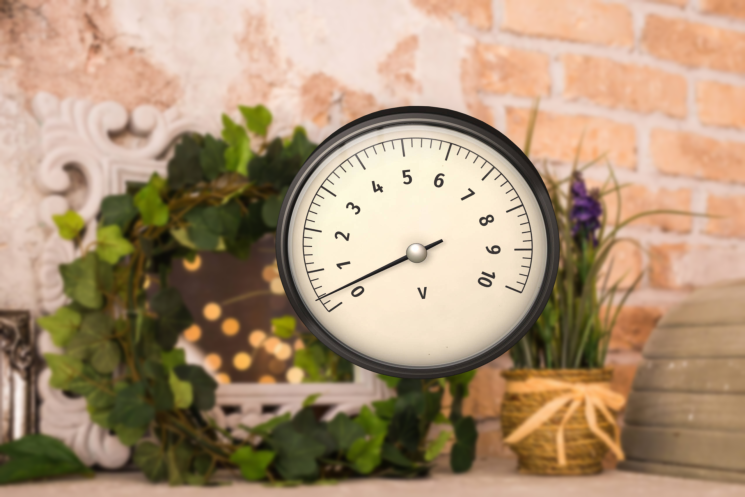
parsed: 0.4 V
